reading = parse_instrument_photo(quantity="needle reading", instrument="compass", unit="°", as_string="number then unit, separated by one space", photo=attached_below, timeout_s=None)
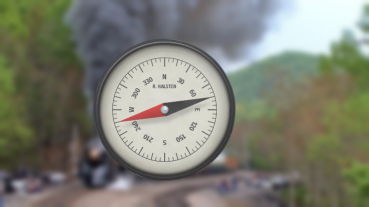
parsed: 255 °
